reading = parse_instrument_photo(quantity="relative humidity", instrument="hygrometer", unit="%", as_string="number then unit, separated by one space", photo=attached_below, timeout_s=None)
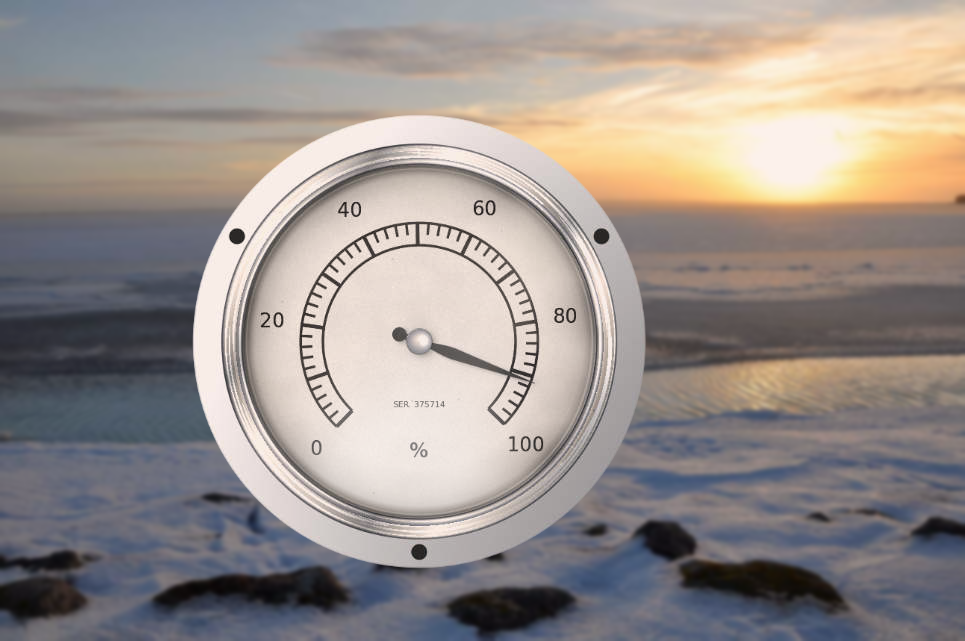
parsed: 91 %
